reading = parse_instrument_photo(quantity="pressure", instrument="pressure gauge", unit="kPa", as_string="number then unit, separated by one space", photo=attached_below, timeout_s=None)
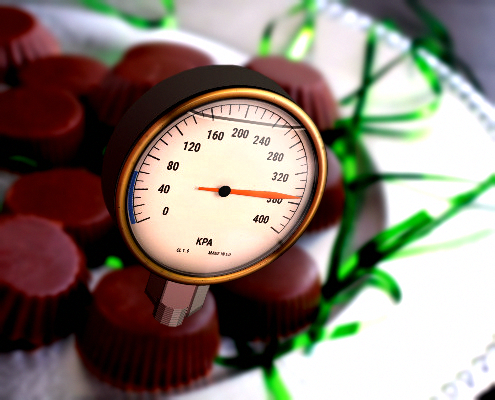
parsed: 350 kPa
